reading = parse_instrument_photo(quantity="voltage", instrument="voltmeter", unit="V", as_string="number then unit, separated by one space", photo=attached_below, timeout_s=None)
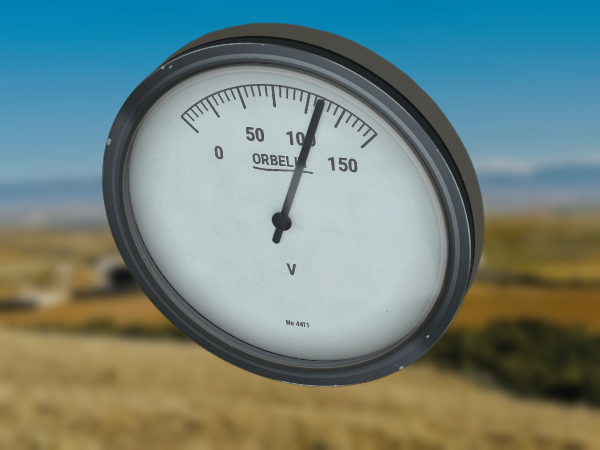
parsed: 110 V
